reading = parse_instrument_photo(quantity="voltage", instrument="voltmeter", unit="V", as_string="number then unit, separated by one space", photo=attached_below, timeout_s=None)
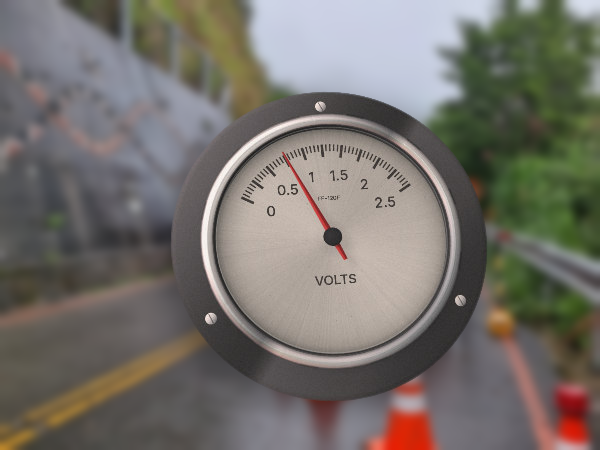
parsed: 0.75 V
